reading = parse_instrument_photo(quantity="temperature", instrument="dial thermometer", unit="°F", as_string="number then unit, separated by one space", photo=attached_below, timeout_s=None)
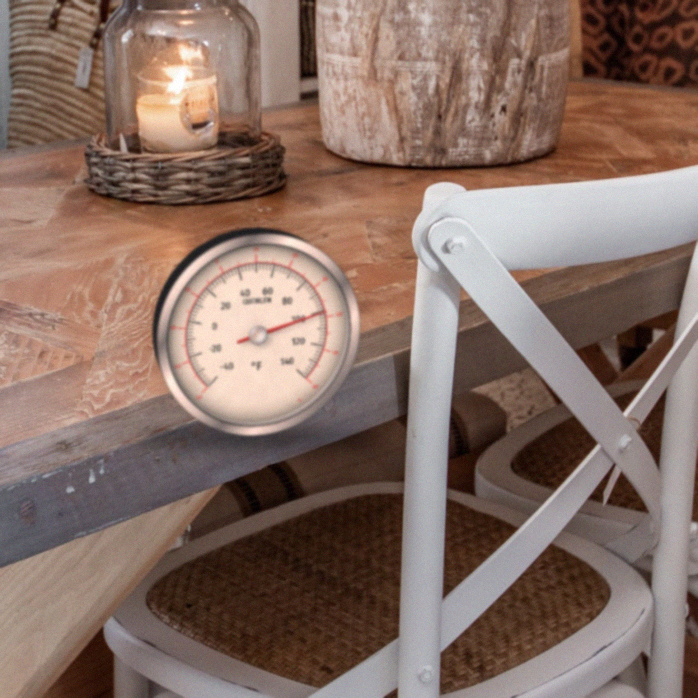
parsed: 100 °F
